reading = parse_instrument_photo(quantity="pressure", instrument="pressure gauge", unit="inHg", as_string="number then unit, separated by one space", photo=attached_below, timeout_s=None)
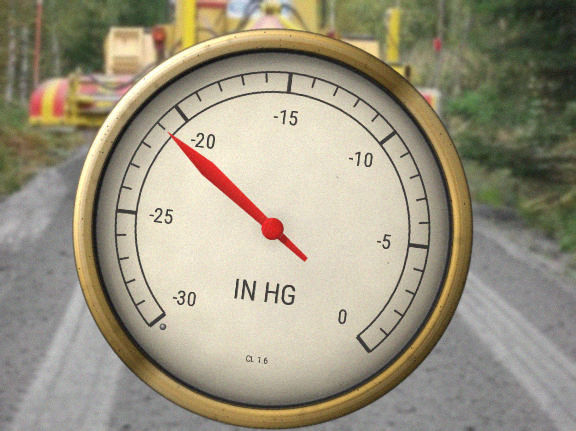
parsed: -21 inHg
